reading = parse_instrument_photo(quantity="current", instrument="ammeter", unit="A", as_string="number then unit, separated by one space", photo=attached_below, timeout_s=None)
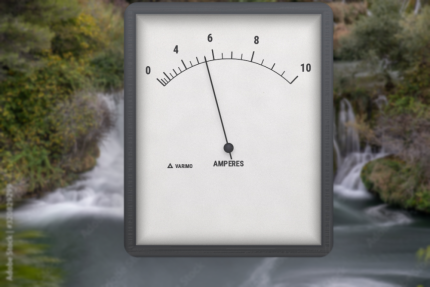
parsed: 5.5 A
